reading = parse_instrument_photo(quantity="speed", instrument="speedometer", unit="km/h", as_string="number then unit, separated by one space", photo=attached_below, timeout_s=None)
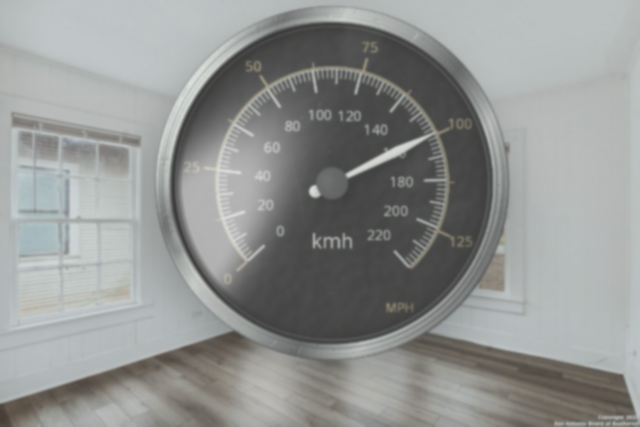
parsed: 160 km/h
